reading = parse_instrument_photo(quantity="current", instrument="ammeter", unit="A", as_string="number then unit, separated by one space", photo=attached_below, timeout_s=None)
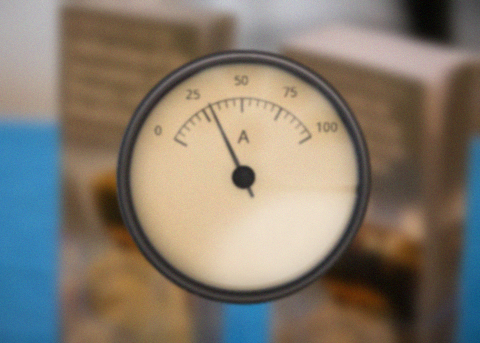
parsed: 30 A
